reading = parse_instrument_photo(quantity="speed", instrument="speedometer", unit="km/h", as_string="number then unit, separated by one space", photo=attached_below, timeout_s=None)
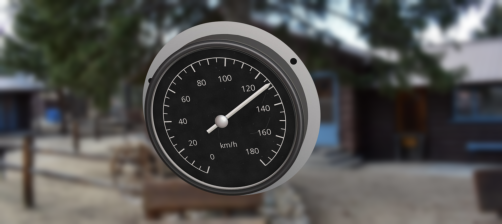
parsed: 127.5 km/h
